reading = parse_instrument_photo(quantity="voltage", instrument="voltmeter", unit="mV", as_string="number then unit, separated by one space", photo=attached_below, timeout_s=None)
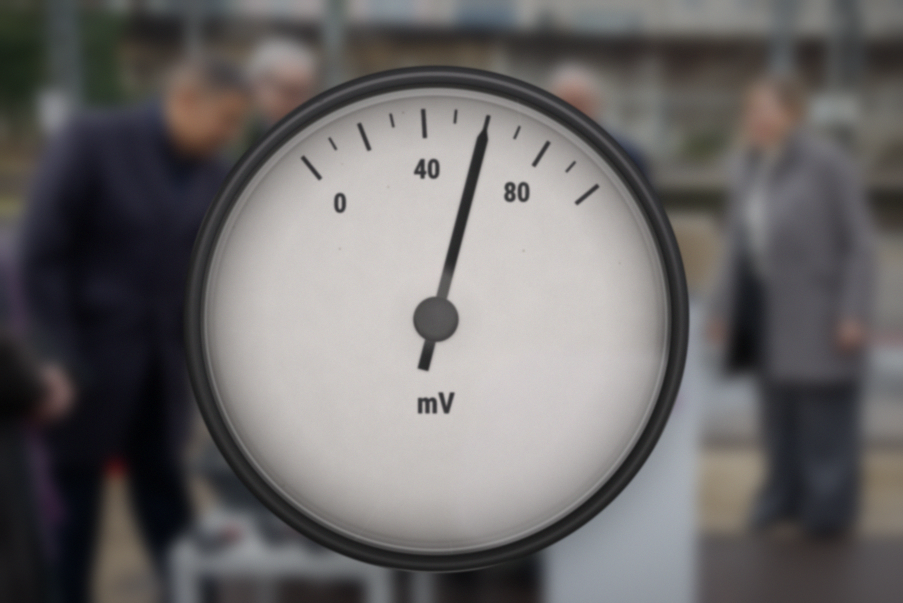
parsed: 60 mV
